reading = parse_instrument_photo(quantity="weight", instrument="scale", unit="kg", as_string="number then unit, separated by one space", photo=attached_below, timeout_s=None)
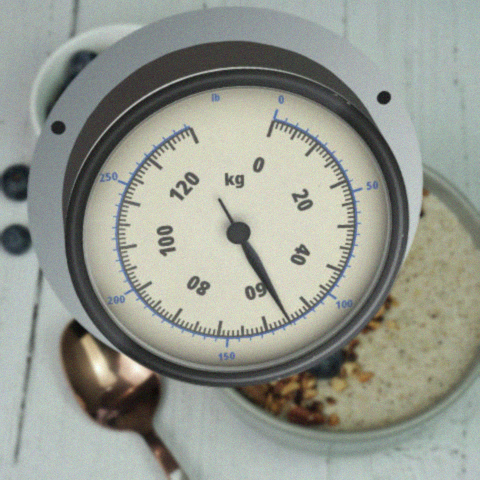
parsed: 55 kg
